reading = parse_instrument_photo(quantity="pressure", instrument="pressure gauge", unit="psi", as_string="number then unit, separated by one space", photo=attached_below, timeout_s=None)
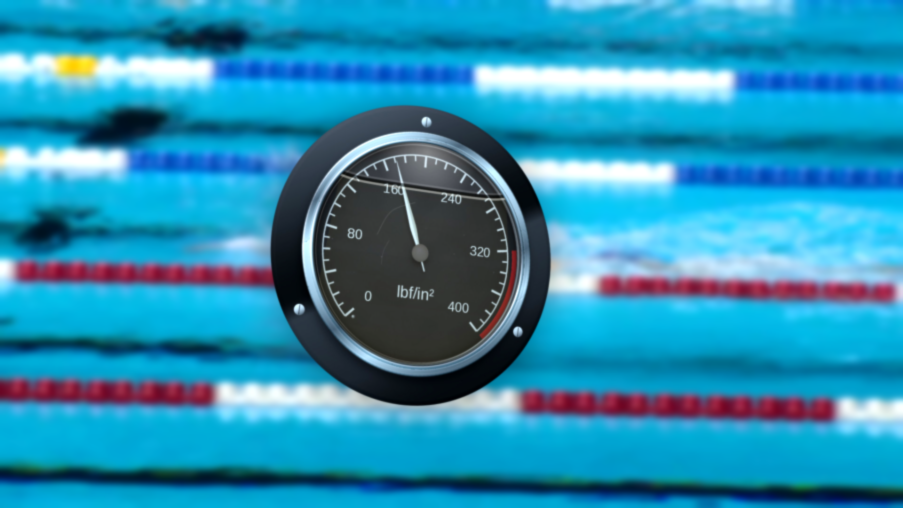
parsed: 170 psi
